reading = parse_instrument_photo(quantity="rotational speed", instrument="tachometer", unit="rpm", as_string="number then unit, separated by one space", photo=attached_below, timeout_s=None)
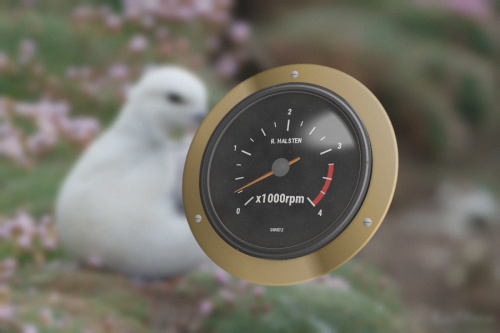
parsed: 250 rpm
